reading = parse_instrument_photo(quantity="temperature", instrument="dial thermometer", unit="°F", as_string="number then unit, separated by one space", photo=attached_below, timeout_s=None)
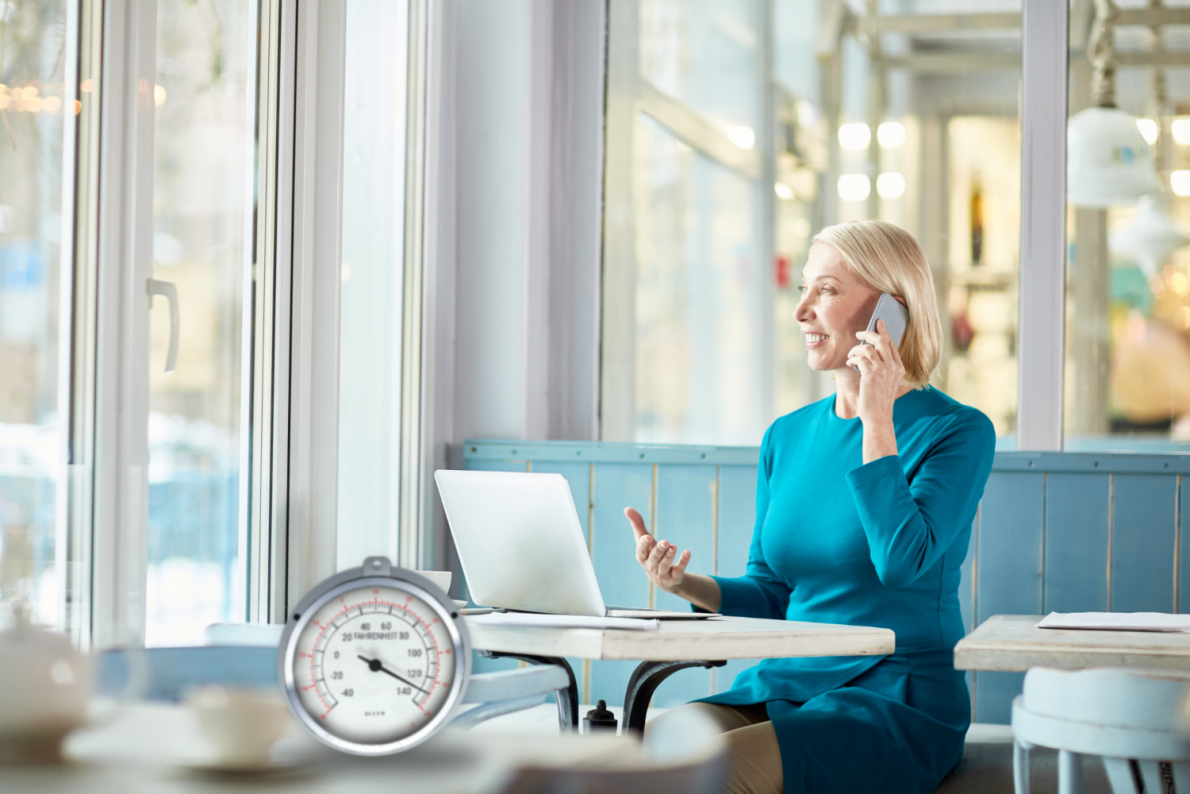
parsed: 130 °F
